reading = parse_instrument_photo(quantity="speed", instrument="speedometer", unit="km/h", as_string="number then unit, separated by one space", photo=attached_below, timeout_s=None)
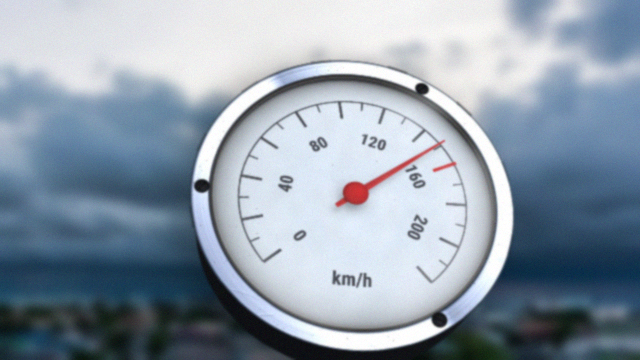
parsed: 150 km/h
